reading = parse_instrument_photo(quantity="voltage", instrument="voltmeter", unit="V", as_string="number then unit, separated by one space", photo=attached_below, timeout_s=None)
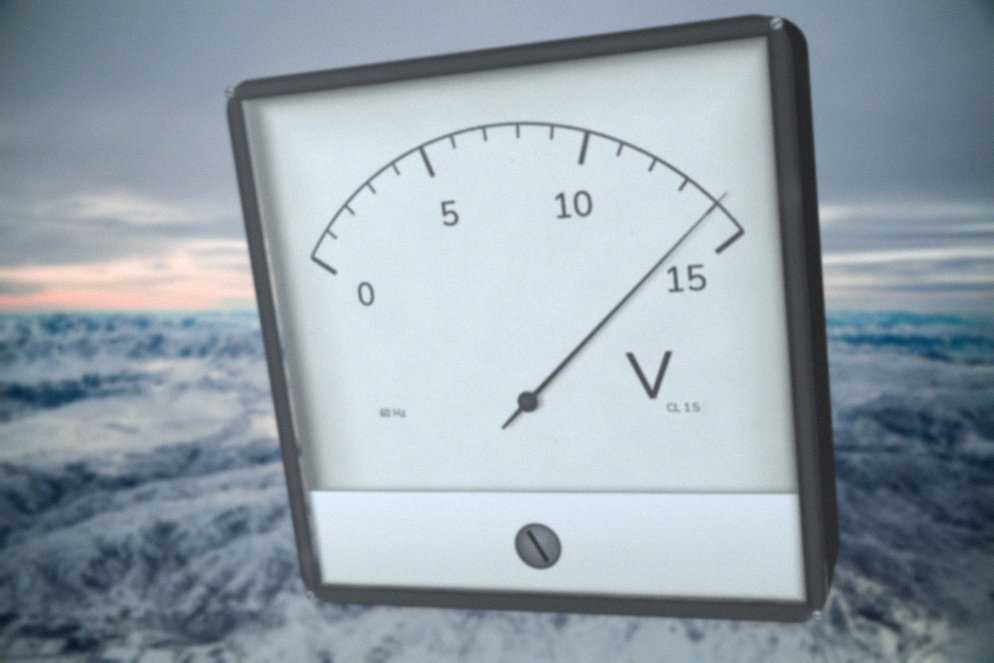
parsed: 14 V
